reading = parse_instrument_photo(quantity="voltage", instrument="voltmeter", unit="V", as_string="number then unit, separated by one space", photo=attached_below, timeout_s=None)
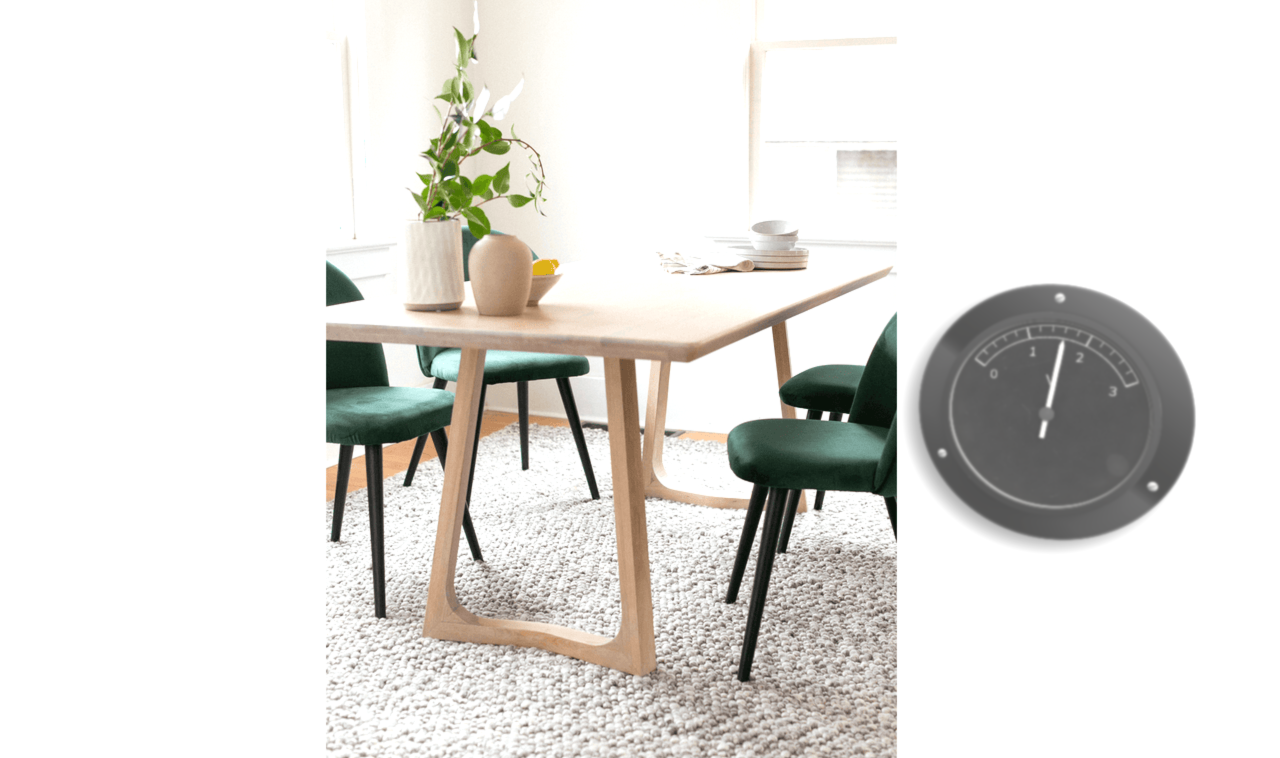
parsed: 1.6 V
